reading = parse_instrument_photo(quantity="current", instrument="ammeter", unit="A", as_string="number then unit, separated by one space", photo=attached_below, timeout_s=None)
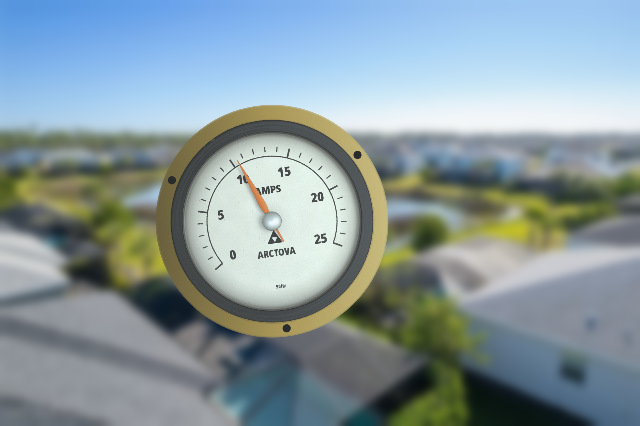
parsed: 10.5 A
